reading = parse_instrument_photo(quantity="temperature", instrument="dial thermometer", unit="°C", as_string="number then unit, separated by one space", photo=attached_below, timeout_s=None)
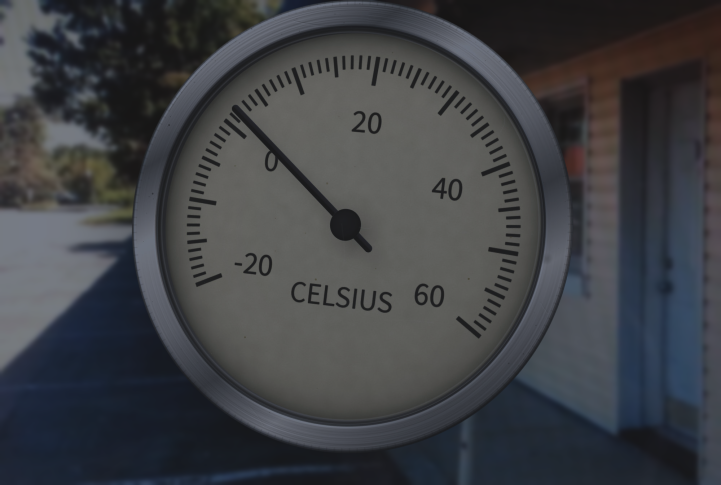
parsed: 2 °C
